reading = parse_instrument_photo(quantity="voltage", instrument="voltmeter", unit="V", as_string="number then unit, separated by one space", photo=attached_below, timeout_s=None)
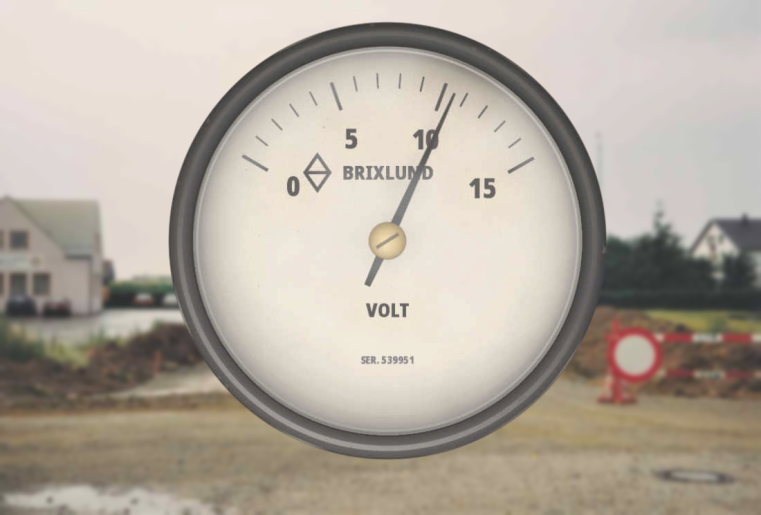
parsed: 10.5 V
